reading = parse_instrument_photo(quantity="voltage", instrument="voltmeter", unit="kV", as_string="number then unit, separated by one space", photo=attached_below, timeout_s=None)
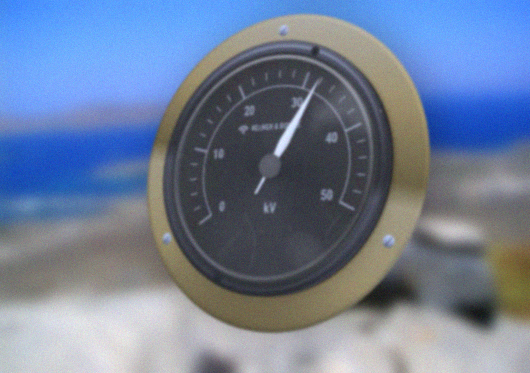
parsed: 32 kV
